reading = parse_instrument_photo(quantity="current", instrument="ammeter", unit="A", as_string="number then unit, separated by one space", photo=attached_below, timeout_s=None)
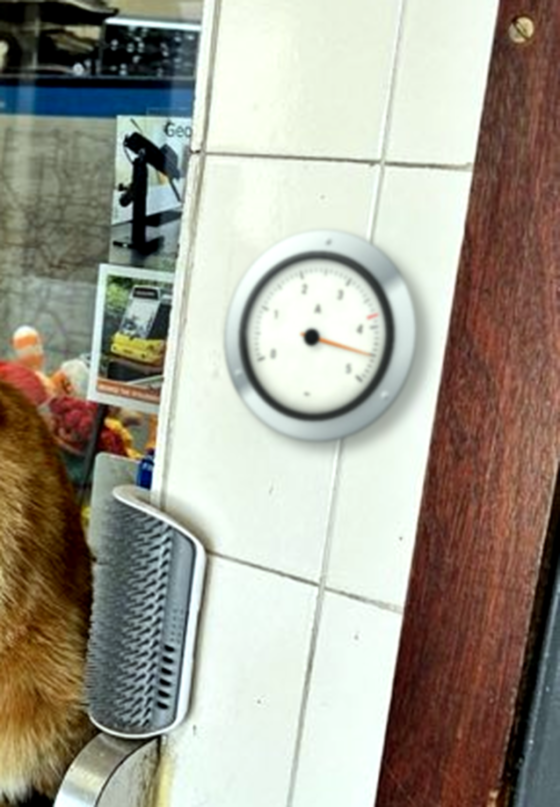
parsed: 4.5 A
